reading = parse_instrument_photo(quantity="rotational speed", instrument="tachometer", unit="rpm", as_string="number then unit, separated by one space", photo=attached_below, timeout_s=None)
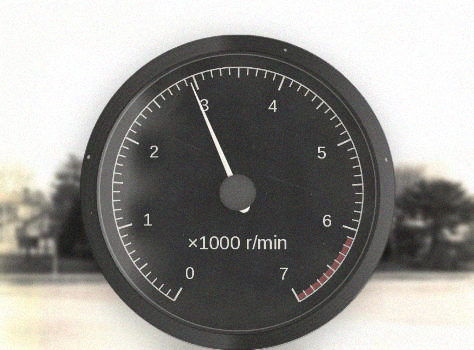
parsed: 2950 rpm
